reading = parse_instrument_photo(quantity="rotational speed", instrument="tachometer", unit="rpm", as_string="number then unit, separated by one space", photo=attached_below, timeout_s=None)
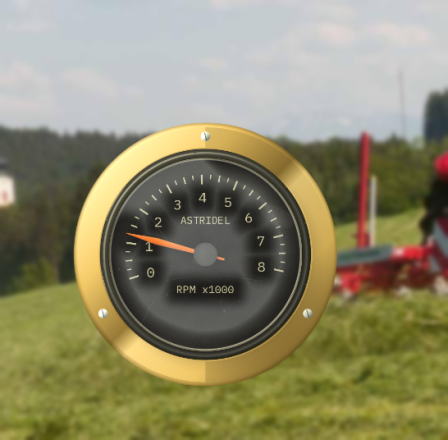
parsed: 1250 rpm
